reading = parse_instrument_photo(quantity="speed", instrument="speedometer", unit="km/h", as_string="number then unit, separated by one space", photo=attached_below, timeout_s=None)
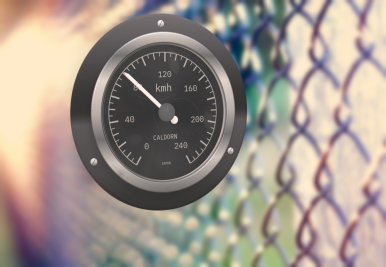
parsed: 80 km/h
